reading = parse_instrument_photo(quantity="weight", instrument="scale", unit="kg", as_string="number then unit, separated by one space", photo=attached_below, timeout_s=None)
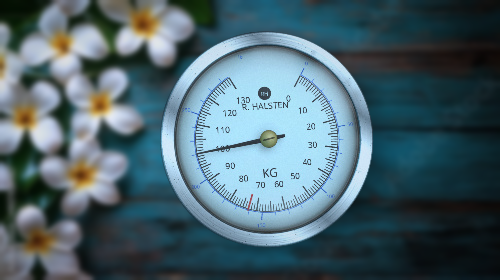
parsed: 100 kg
